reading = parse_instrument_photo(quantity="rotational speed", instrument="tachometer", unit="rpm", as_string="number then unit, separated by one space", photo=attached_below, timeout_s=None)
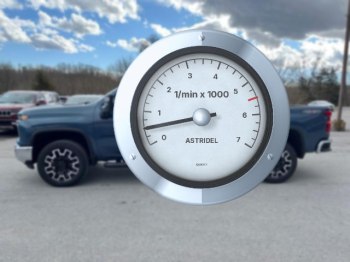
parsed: 500 rpm
